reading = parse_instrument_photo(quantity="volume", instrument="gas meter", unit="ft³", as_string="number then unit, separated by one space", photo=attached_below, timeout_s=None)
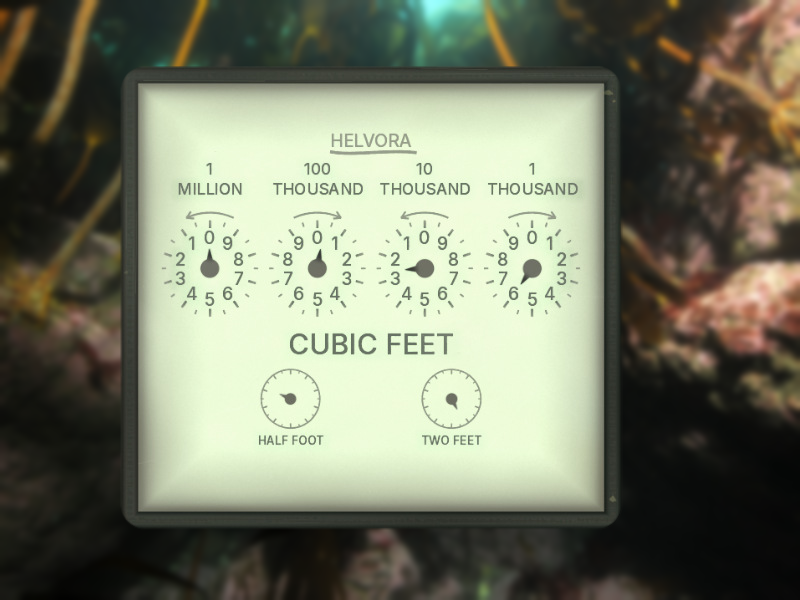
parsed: 2600 ft³
